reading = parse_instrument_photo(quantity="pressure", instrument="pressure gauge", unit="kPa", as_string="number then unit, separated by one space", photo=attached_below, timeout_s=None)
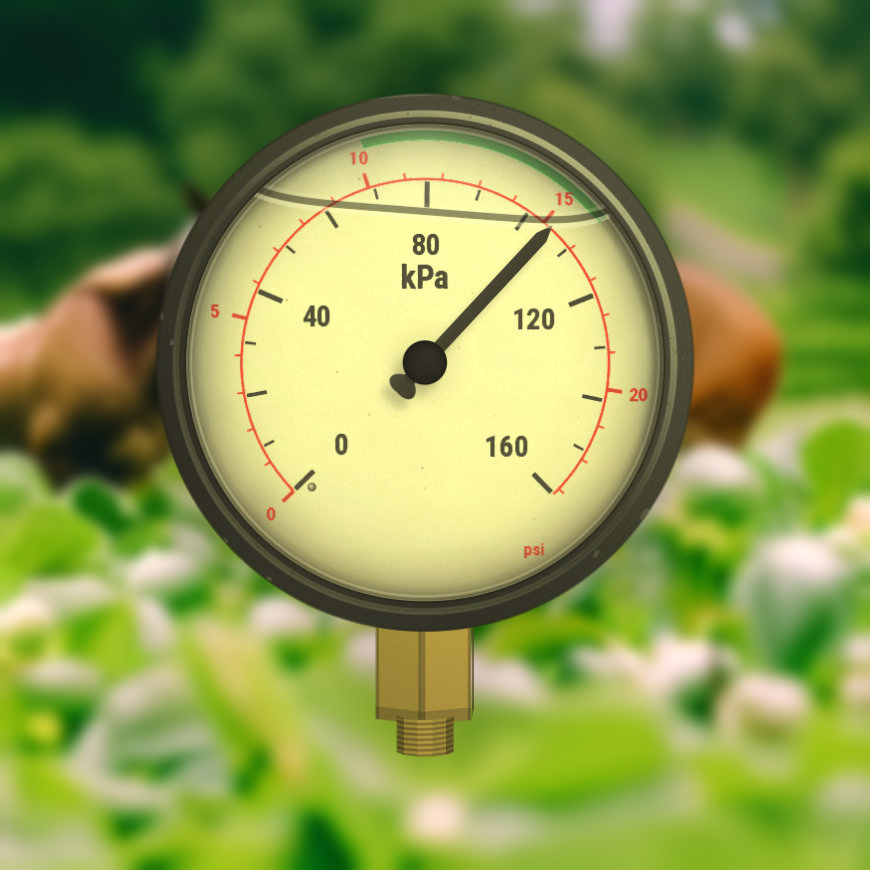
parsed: 105 kPa
